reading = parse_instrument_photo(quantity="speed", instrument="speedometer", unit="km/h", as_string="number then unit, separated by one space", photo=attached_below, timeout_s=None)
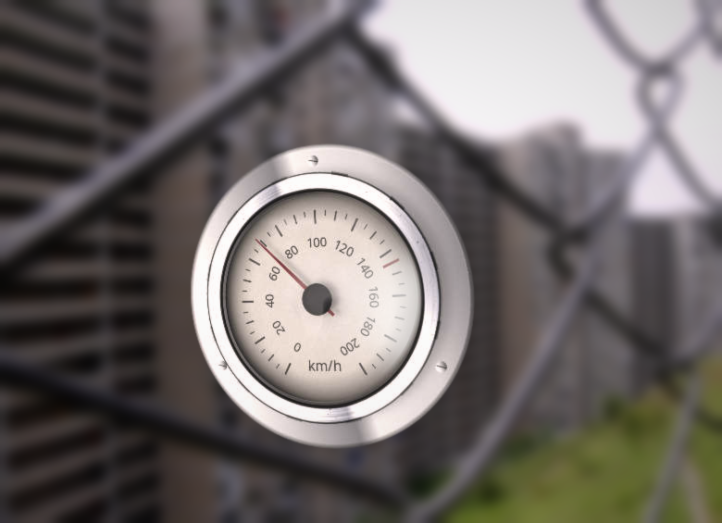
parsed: 70 km/h
